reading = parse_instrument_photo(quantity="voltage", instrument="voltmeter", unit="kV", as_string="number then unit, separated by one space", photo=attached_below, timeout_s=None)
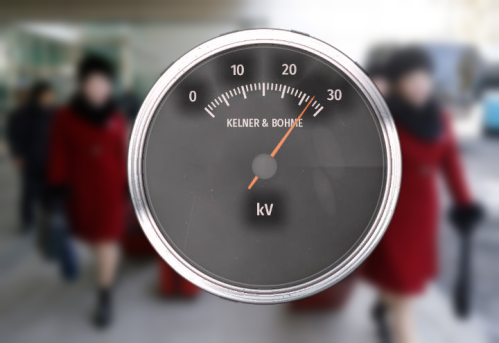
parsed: 27 kV
